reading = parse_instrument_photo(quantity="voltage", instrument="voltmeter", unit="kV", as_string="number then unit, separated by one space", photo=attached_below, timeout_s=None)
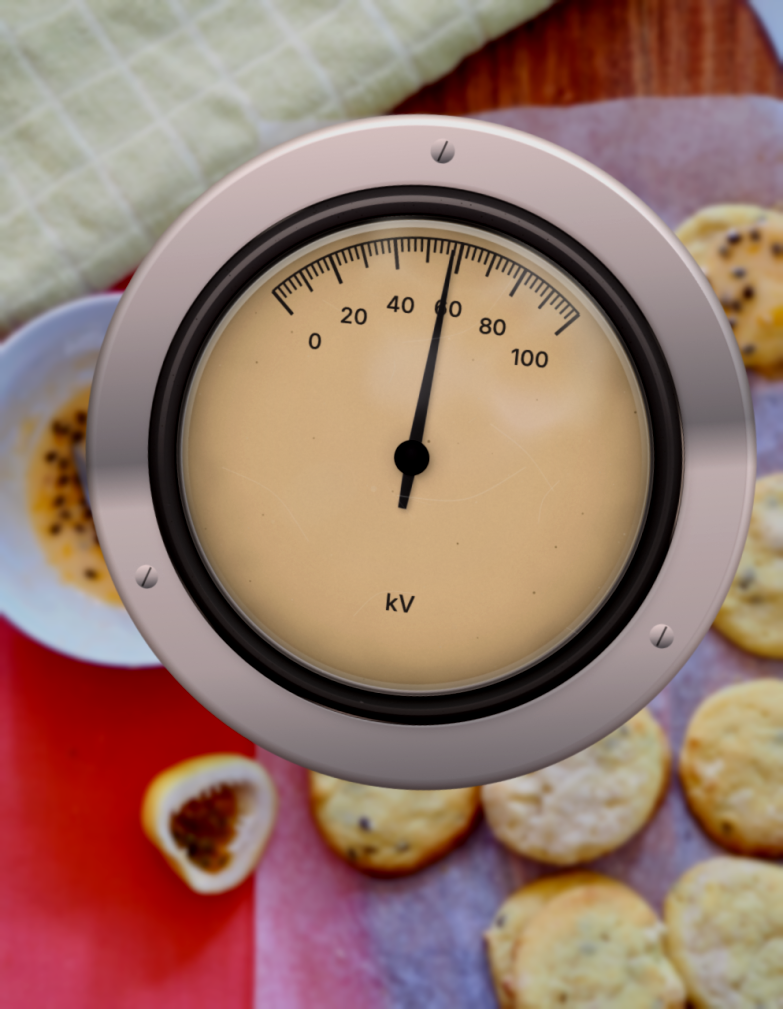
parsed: 58 kV
